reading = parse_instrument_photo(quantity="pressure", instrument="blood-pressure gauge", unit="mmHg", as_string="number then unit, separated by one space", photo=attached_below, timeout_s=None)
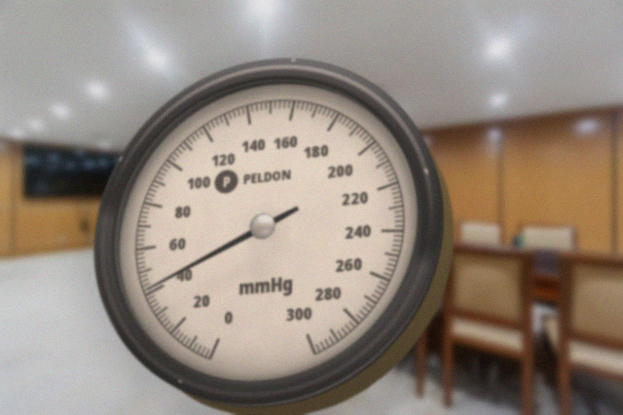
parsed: 40 mmHg
